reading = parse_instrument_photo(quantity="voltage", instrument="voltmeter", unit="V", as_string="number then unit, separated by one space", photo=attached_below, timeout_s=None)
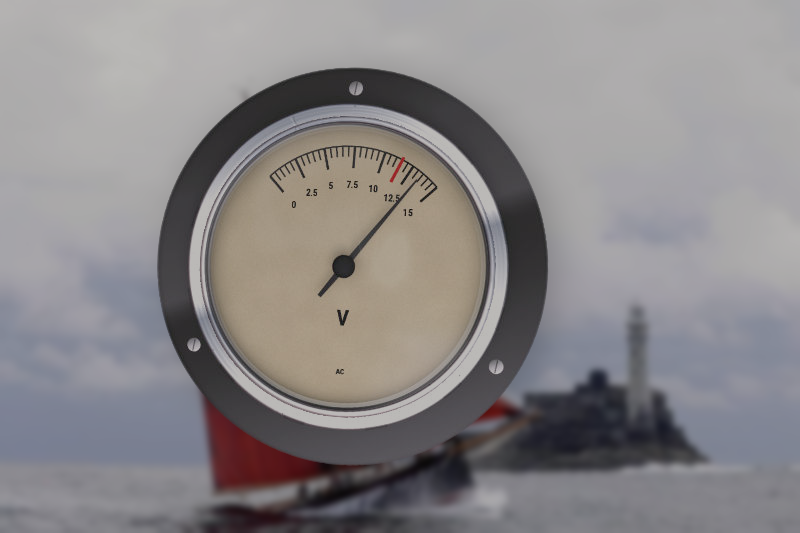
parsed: 13.5 V
